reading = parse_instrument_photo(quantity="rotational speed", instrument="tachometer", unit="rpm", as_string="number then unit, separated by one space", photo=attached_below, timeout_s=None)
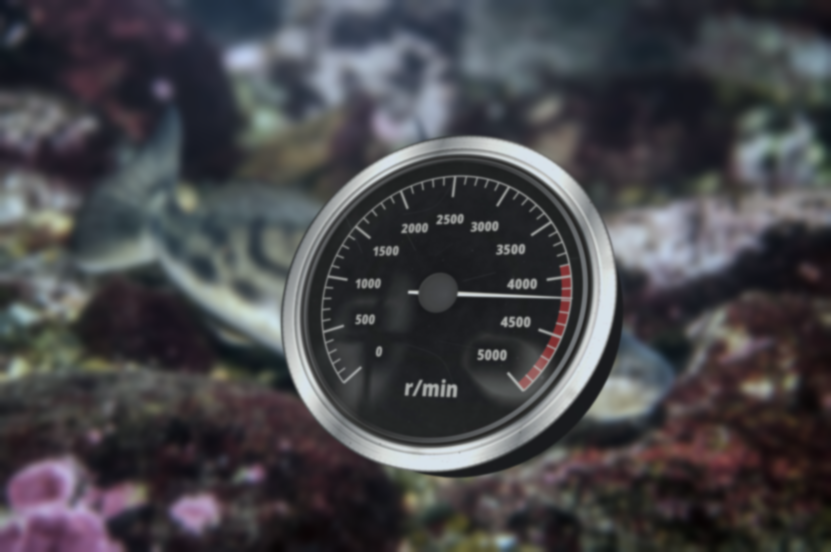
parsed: 4200 rpm
